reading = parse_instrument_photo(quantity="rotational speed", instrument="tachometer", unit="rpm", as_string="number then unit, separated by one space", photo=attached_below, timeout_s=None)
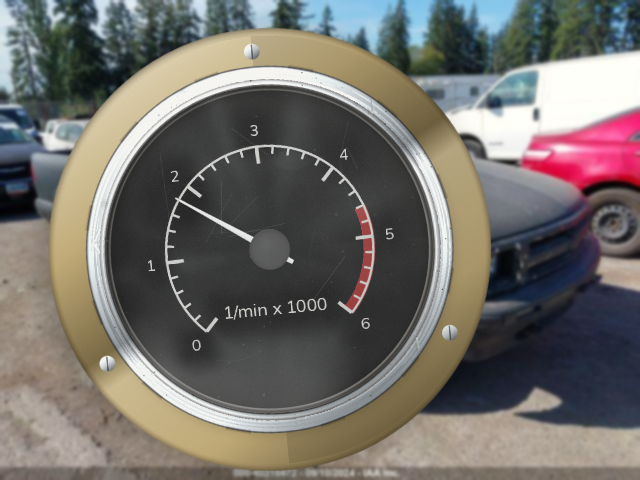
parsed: 1800 rpm
